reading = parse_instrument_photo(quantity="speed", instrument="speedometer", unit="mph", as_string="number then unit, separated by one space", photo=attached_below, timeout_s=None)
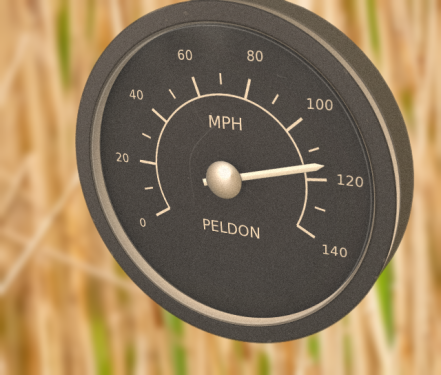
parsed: 115 mph
